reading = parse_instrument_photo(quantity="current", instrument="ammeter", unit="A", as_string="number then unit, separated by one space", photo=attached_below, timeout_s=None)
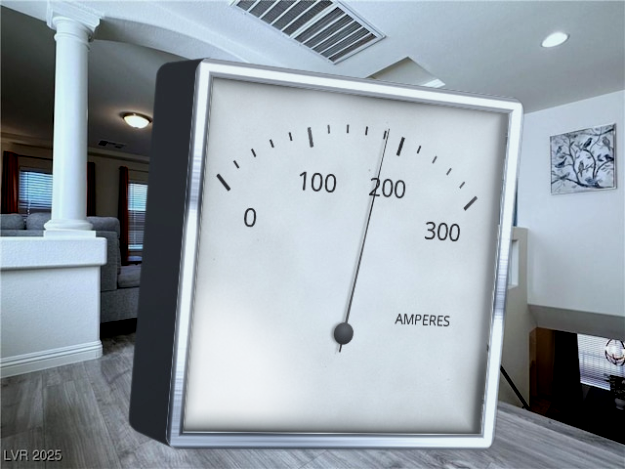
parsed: 180 A
